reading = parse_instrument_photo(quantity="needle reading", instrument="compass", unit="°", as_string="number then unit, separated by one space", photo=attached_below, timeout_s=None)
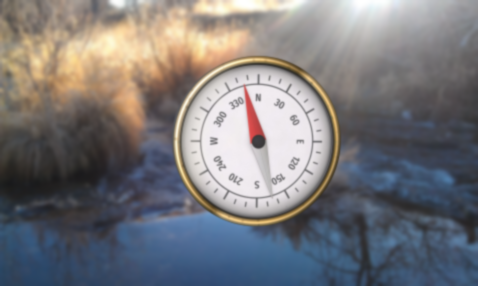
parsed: 345 °
